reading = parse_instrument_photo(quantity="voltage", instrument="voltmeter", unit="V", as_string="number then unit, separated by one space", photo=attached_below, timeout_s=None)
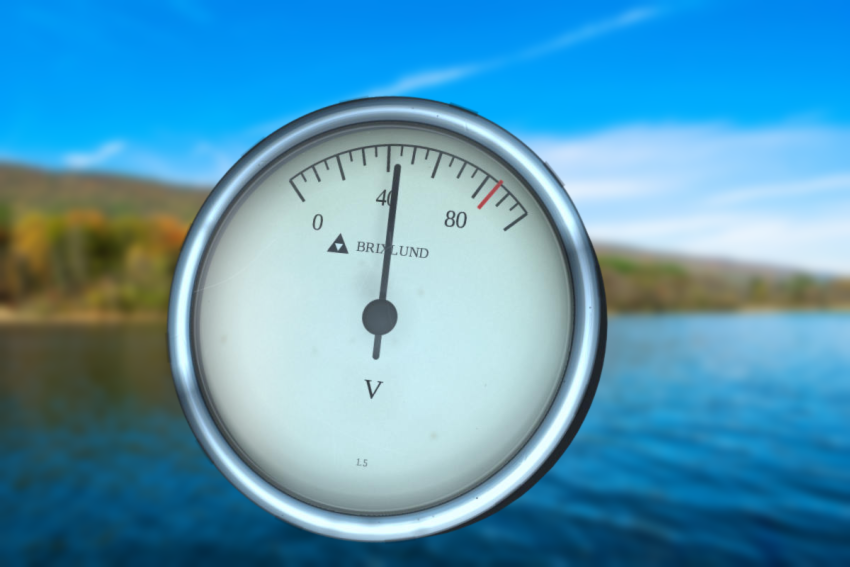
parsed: 45 V
